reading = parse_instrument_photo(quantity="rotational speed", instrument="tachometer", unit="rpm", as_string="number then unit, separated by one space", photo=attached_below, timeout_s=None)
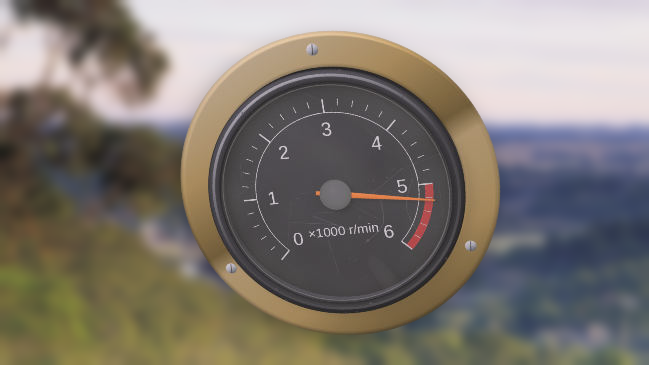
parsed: 5200 rpm
